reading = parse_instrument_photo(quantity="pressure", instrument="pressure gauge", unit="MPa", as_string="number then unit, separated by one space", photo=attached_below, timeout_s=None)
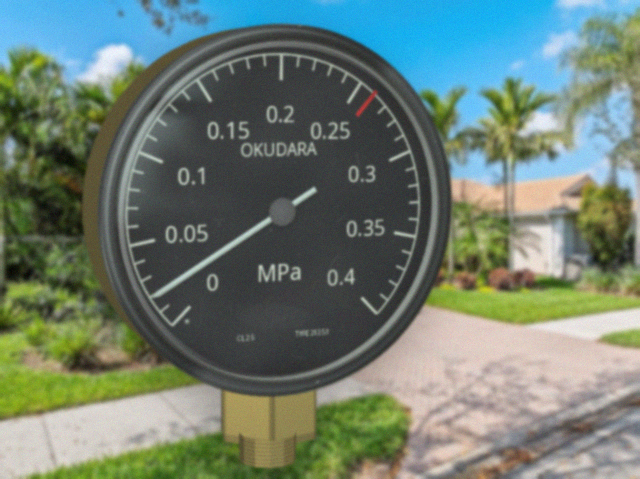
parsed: 0.02 MPa
